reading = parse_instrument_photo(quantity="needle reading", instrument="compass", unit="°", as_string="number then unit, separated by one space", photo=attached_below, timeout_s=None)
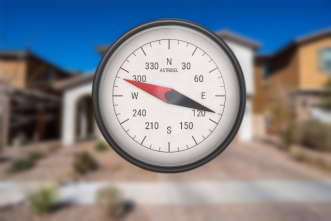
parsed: 290 °
